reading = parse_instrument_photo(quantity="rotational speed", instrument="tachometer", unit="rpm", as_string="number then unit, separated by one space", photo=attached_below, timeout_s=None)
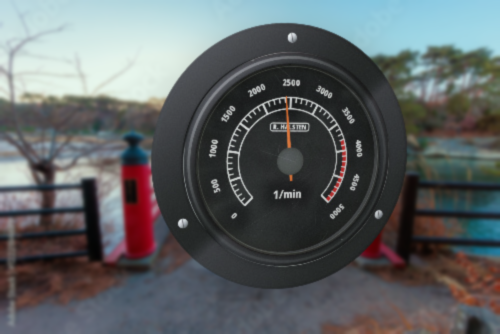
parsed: 2400 rpm
